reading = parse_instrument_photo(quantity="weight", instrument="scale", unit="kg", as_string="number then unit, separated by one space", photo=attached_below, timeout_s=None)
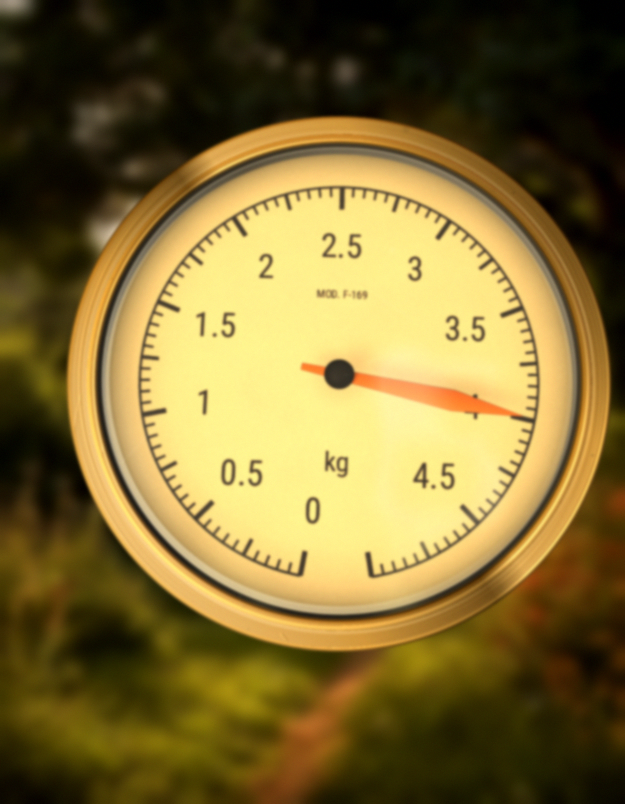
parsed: 4 kg
